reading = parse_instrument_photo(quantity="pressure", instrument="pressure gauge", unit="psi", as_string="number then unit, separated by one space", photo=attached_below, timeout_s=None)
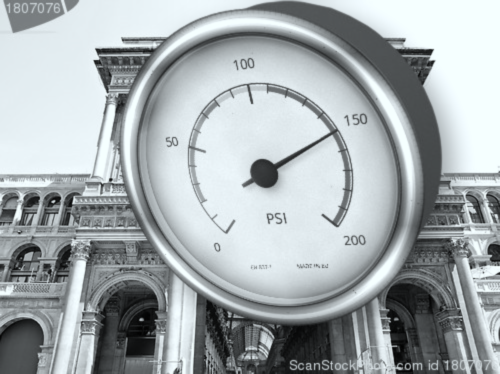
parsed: 150 psi
